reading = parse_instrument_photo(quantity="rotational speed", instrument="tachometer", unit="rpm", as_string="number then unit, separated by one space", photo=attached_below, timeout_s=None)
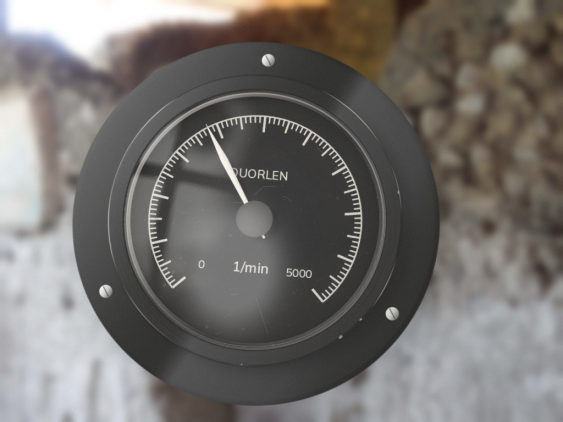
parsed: 1900 rpm
